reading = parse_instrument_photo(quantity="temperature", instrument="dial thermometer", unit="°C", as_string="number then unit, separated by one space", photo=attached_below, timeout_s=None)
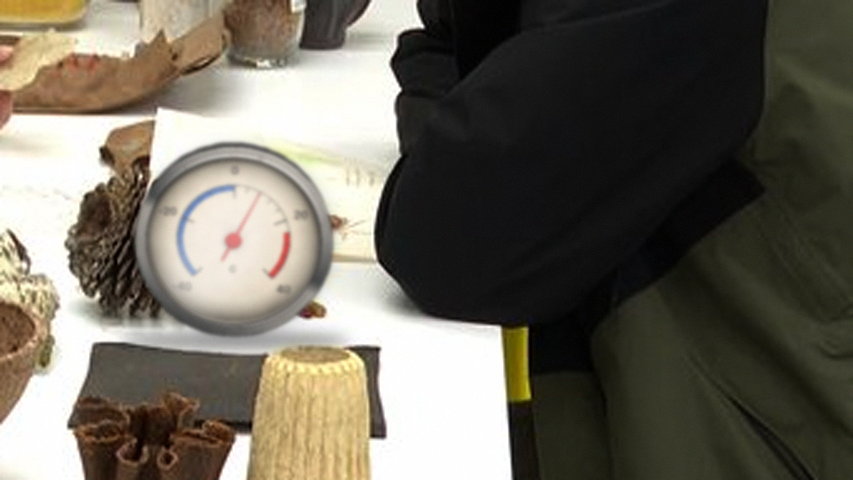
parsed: 8 °C
